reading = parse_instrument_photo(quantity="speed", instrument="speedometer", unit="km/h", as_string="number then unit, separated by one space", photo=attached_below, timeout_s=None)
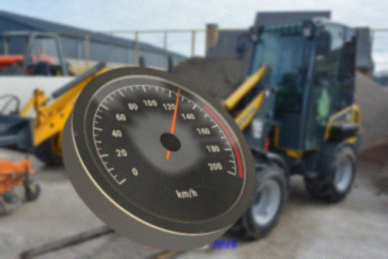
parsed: 125 km/h
